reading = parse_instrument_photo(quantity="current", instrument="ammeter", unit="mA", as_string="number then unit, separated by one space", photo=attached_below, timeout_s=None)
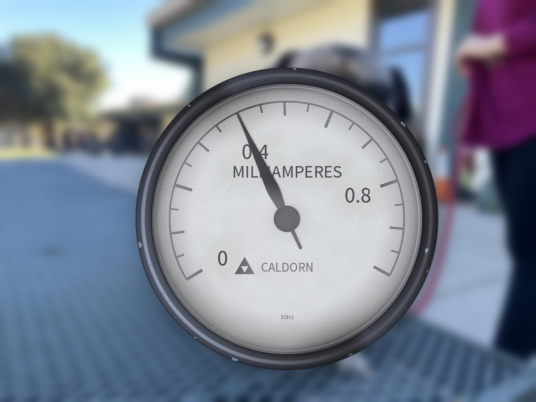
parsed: 0.4 mA
